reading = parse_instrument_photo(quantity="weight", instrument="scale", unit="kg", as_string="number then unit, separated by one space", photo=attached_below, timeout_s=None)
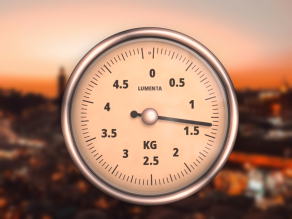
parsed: 1.35 kg
